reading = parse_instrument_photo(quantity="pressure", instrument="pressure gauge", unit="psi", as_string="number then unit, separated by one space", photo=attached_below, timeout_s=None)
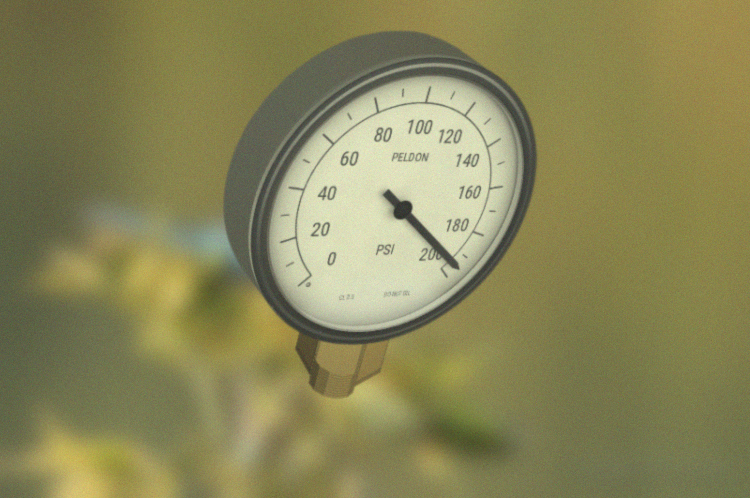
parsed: 195 psi
